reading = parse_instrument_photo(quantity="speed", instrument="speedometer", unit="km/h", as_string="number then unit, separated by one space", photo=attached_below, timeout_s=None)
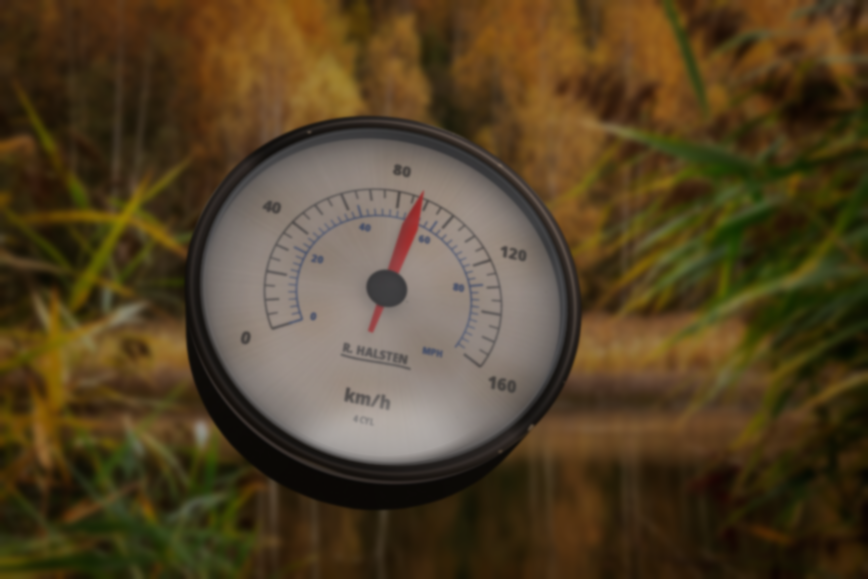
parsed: 87.5 km/h
